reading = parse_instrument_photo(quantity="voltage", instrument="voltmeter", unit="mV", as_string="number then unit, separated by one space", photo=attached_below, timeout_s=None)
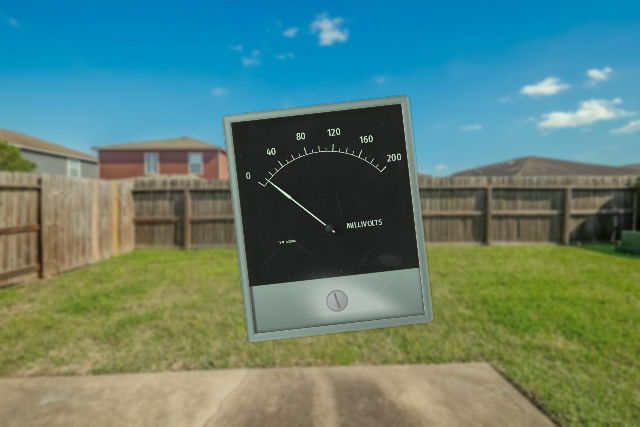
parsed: 10 mV
